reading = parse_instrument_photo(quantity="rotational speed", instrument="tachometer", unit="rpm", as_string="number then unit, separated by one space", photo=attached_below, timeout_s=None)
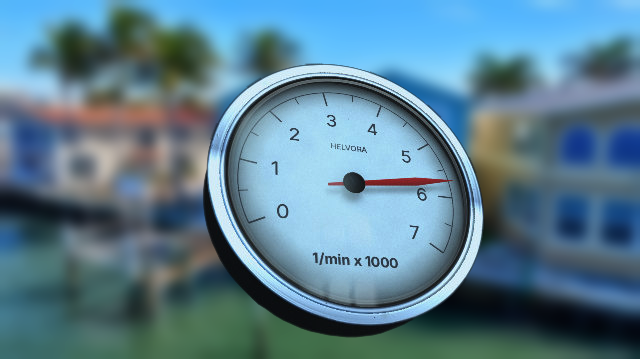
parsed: 5750 rpm
